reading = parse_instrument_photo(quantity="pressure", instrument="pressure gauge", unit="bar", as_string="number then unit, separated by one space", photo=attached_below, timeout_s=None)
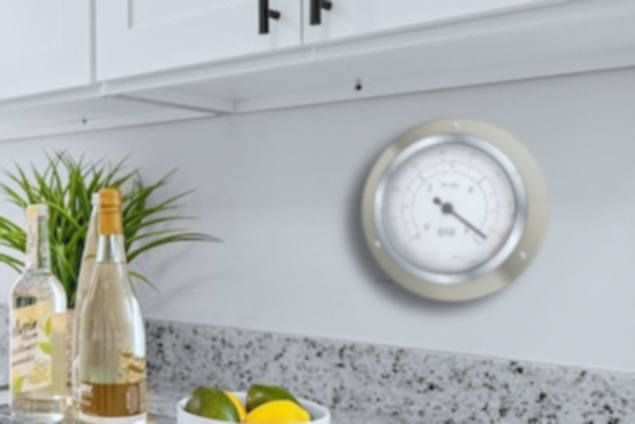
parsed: 5.75 bar
